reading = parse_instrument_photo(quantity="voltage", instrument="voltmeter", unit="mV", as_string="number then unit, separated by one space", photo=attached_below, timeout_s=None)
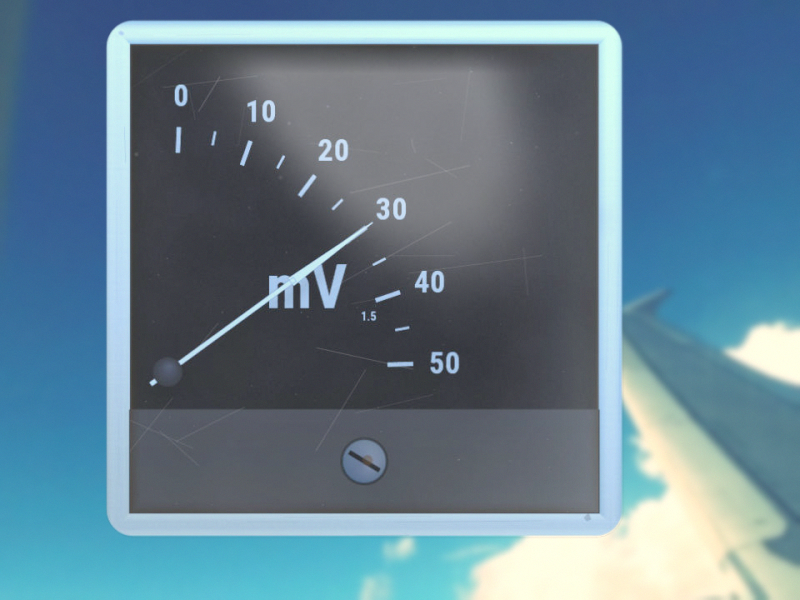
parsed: 30 mV
